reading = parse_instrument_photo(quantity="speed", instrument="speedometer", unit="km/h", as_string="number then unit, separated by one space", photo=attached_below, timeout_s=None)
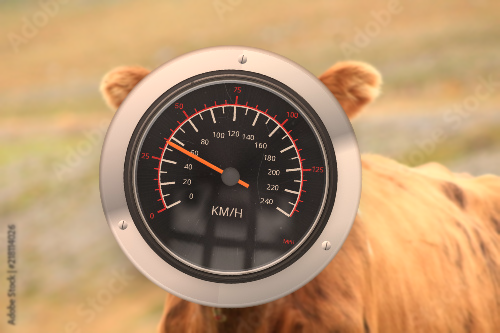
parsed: 55 km/h
